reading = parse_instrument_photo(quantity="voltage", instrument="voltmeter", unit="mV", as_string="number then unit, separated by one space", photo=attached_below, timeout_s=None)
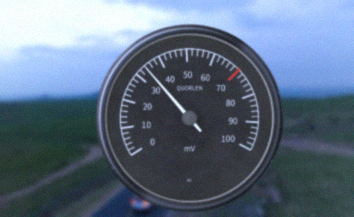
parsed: 34 mV
